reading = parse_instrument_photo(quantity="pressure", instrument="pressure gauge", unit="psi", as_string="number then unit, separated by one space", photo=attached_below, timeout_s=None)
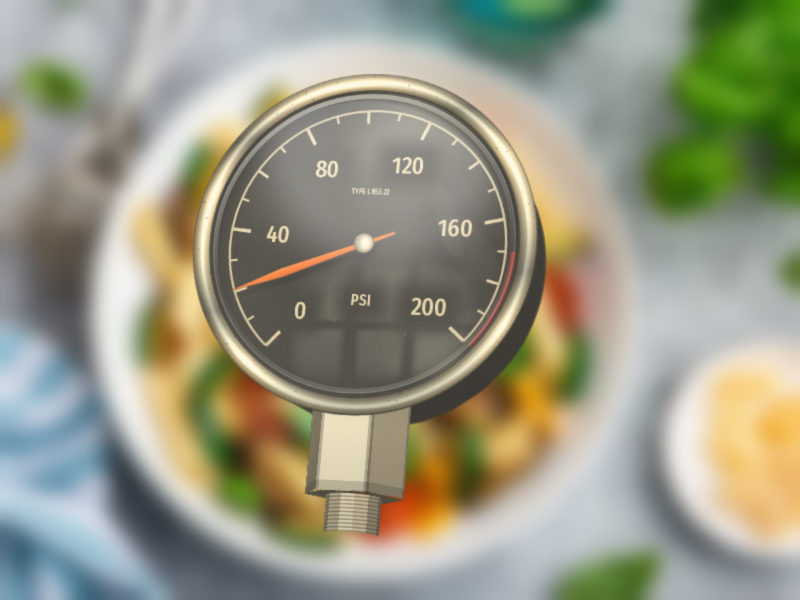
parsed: 20 psi
